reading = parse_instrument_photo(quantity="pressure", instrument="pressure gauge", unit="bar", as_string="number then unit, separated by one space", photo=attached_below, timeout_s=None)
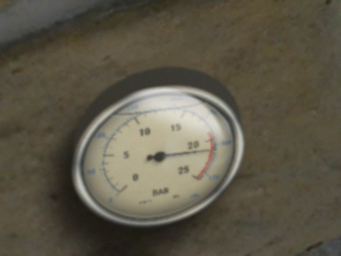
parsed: 21 bar
